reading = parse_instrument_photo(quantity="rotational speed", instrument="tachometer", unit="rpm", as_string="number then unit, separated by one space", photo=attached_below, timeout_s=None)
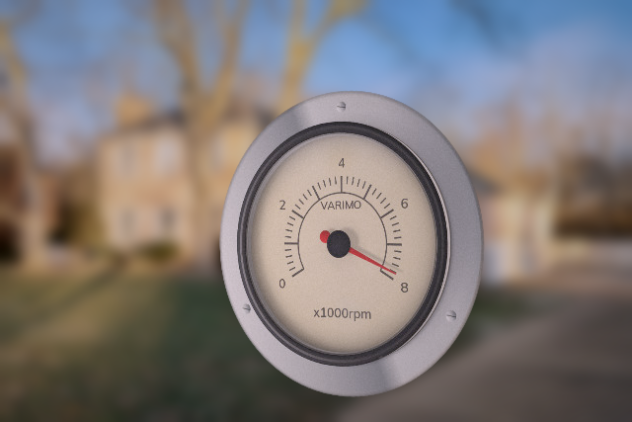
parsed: 7800 rpm
